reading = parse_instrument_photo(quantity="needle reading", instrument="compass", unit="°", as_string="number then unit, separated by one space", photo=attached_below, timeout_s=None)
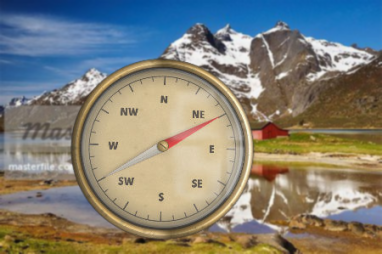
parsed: 60 °
